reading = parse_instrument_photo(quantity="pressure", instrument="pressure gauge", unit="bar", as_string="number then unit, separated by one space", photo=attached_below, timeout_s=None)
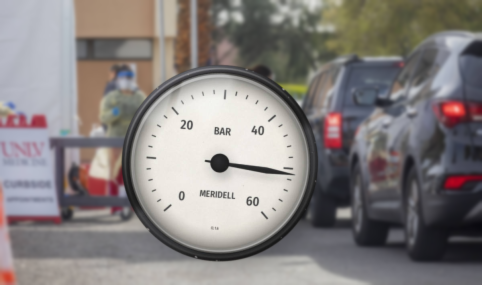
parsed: 51 bar
